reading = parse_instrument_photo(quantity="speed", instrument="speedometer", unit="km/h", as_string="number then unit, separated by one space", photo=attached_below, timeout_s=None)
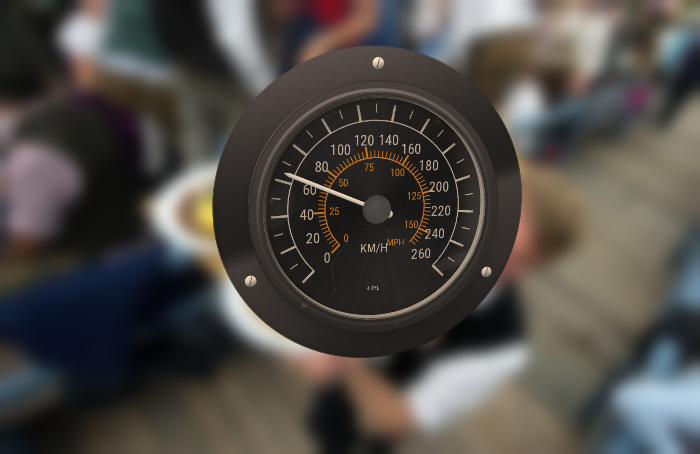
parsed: 65 km/h
